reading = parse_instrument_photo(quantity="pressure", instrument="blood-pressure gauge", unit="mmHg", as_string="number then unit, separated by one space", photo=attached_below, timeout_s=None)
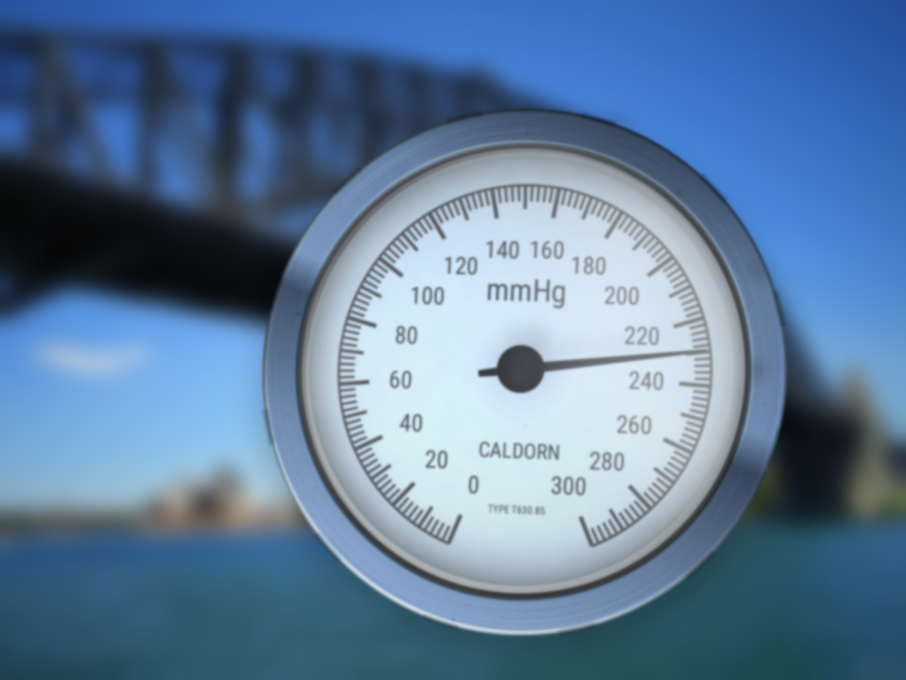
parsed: 230 mmHg
